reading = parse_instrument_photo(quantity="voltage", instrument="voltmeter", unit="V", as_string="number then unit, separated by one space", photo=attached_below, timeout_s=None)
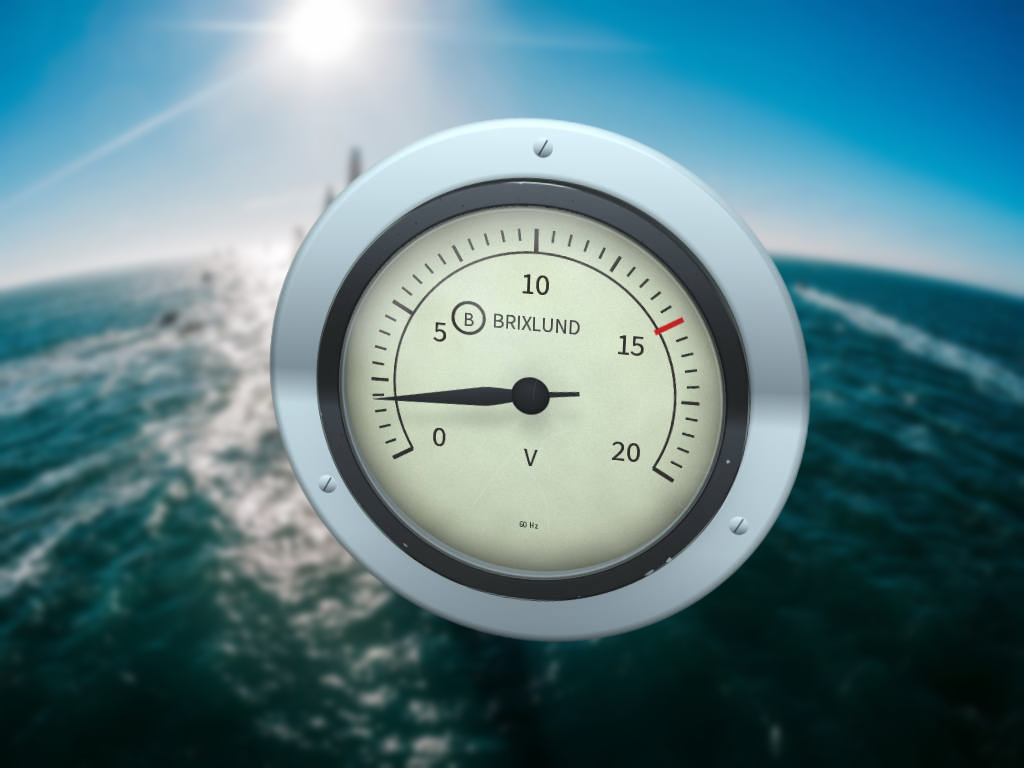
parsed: 2 V
